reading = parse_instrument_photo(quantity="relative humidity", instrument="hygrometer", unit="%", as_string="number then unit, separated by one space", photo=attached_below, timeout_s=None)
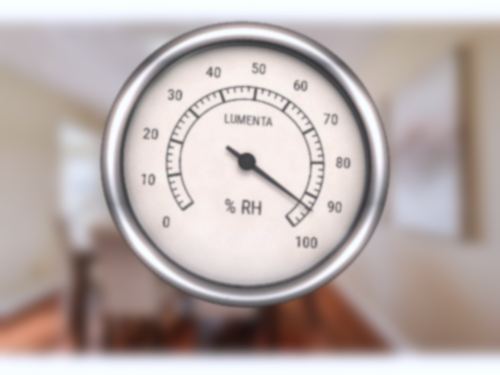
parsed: 94 %
